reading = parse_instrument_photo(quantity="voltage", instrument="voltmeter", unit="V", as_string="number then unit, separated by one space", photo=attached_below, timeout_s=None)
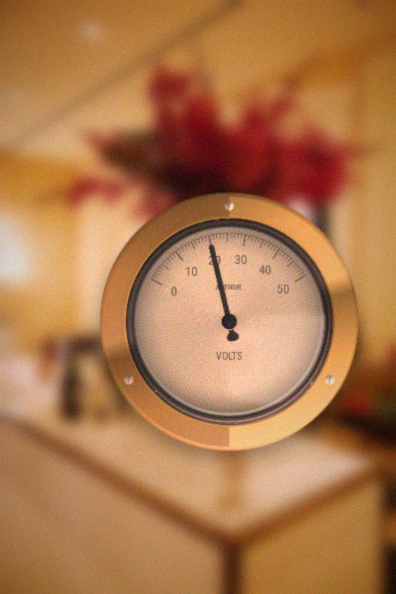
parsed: 20 V
